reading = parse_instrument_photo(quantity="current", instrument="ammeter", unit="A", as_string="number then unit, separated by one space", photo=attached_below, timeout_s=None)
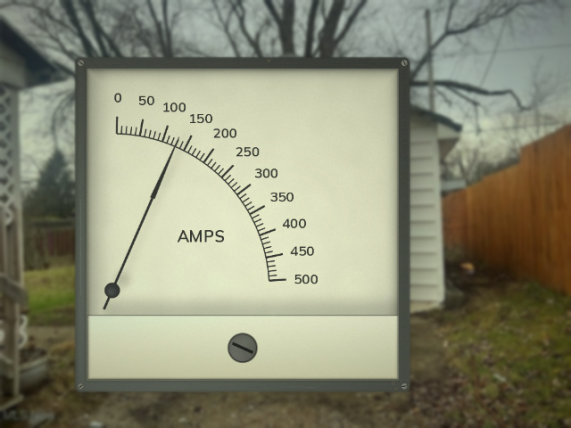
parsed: 130 A
